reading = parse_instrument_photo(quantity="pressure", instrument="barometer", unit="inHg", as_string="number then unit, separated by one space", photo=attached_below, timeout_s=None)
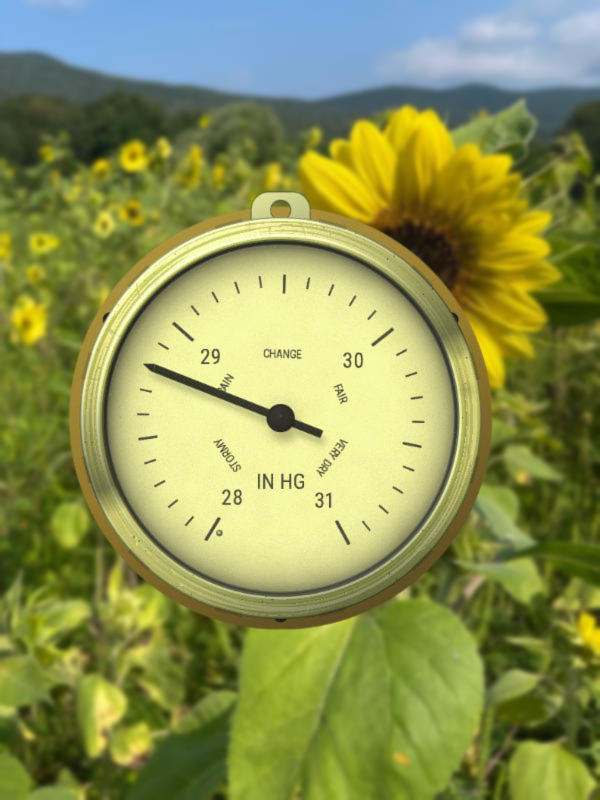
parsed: 28.8 inHg
